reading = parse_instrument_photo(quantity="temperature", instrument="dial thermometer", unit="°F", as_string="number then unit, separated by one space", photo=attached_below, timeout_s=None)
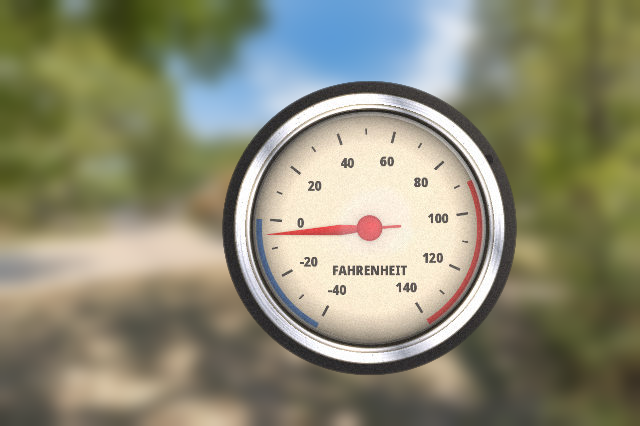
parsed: -5 °F
